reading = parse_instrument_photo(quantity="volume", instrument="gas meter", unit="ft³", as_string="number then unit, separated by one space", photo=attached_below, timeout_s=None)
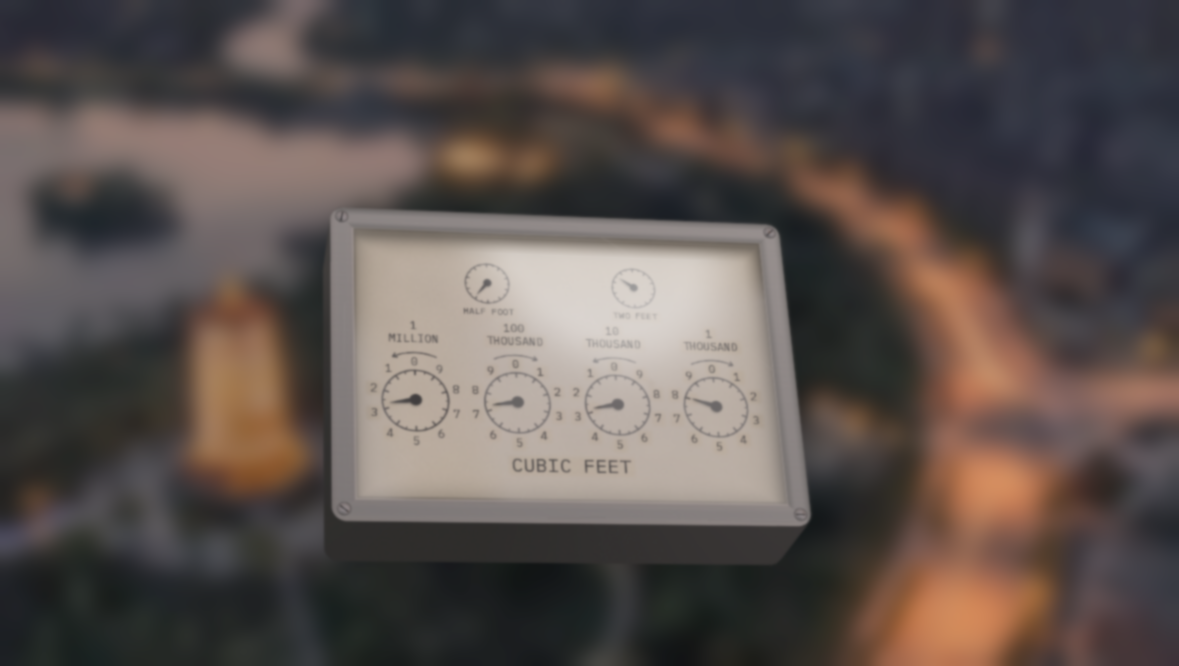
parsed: 272800 ft³
